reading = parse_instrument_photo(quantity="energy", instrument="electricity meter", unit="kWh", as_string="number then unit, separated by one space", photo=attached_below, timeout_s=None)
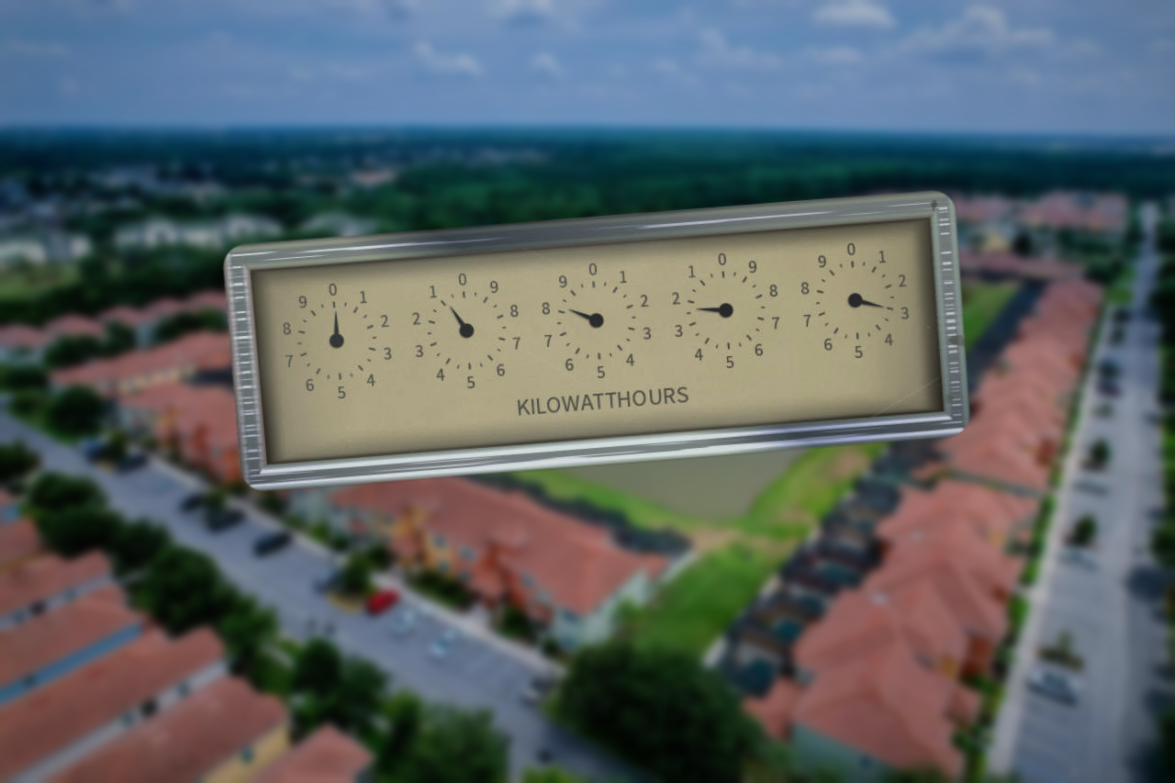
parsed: 823 kWh
